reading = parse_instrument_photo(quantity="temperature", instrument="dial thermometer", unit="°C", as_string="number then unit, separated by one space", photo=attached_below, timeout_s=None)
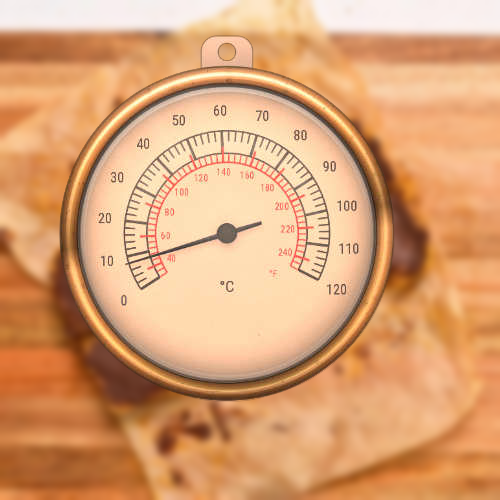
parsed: 8 °C
